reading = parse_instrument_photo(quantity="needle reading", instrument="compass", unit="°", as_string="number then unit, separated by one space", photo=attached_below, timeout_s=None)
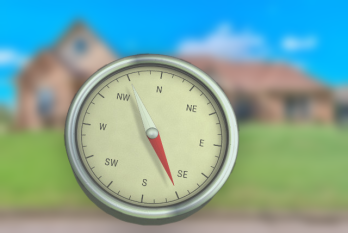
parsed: 150 °
